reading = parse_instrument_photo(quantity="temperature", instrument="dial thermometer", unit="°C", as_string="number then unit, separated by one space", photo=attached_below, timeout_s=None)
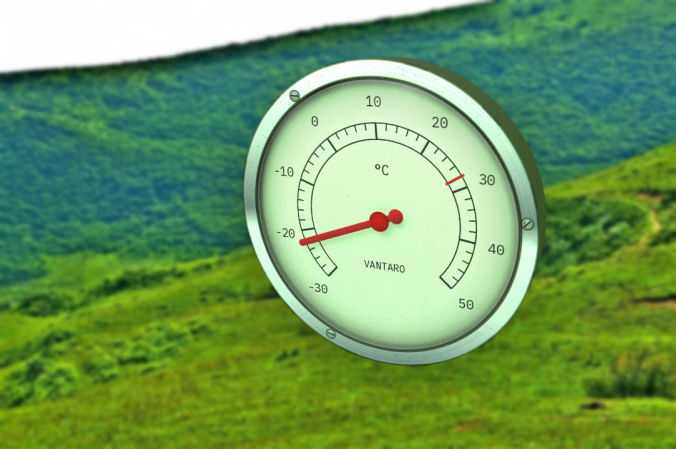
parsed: -22 °C
